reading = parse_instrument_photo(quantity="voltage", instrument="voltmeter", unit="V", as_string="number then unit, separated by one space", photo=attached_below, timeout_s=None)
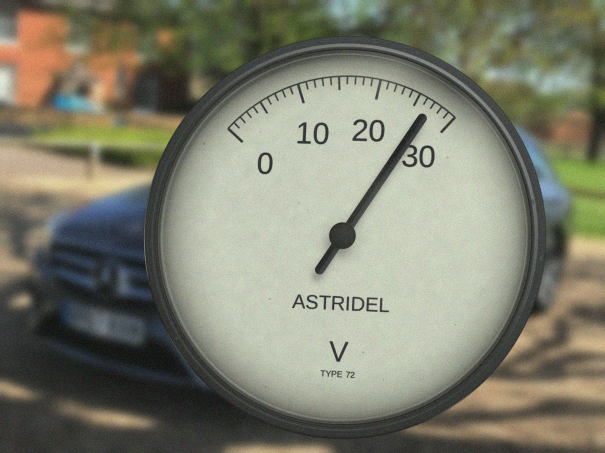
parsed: 27 V
